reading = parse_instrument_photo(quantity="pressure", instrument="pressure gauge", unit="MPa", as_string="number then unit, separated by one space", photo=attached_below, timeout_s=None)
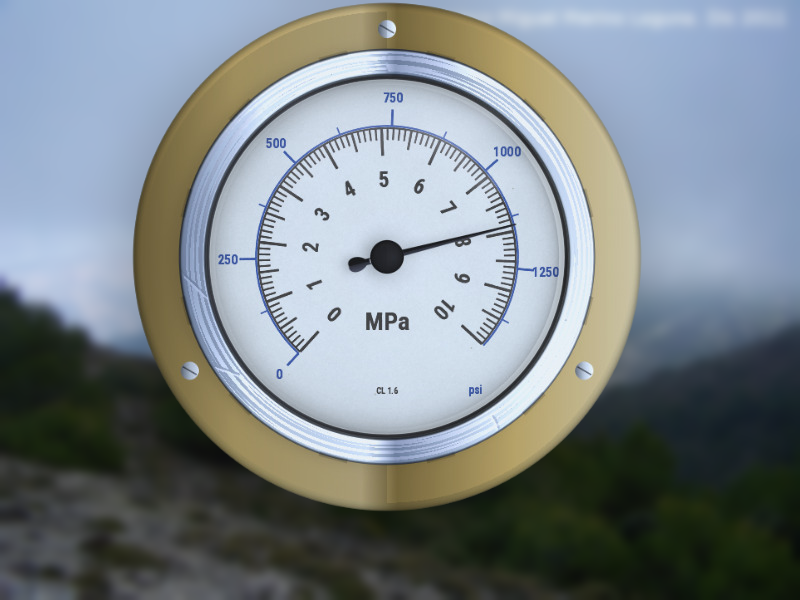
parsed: 7.9 MPa
